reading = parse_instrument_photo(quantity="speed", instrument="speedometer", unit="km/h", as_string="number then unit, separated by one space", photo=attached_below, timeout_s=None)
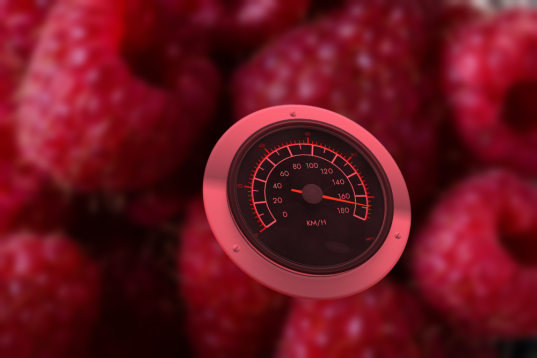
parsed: 170 km/h
